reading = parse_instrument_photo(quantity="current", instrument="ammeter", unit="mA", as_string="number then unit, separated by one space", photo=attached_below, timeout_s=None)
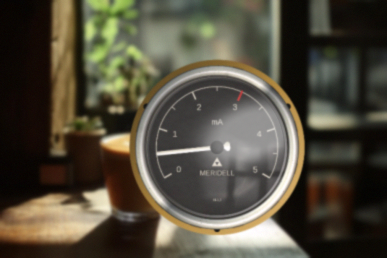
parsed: 0.5 mA
